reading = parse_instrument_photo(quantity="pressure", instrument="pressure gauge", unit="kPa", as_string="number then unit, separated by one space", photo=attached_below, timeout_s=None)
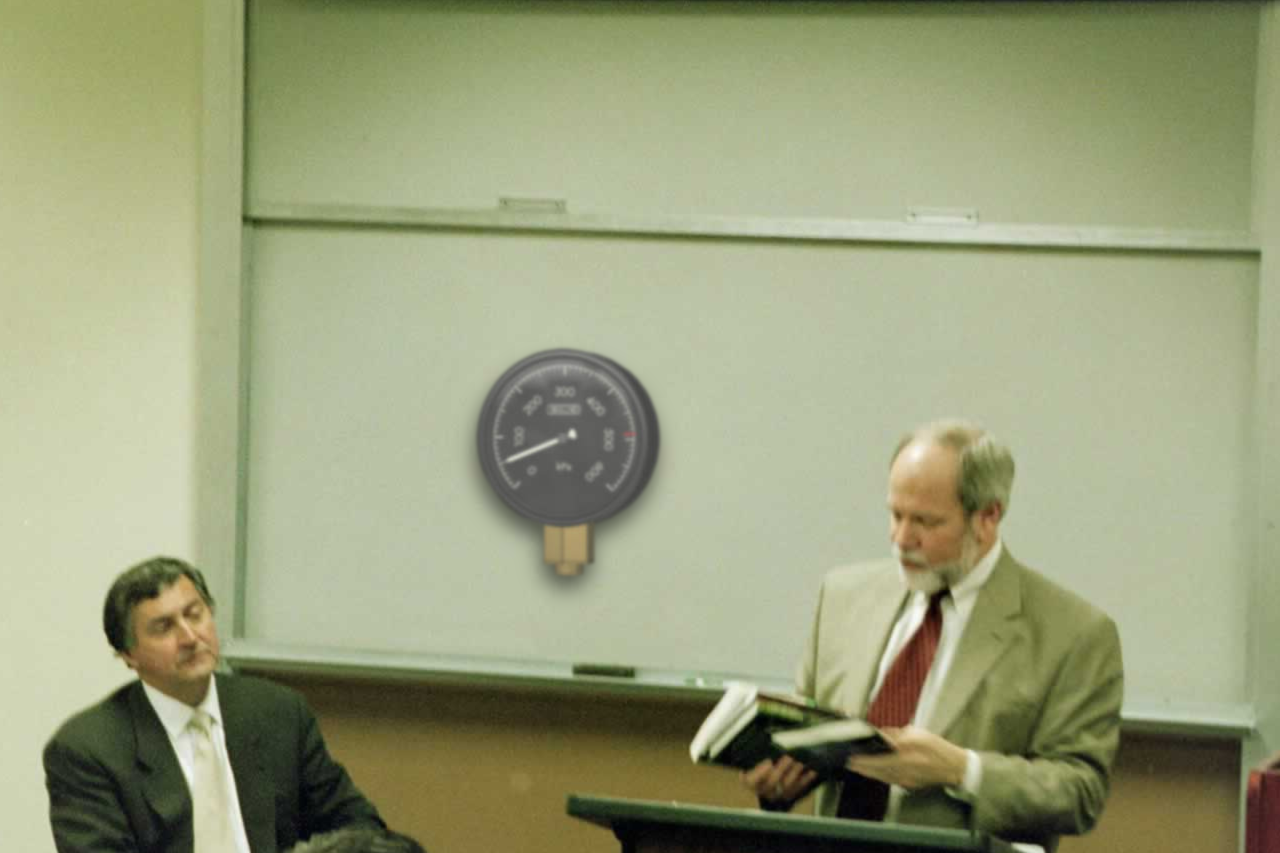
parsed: 50 kPa
